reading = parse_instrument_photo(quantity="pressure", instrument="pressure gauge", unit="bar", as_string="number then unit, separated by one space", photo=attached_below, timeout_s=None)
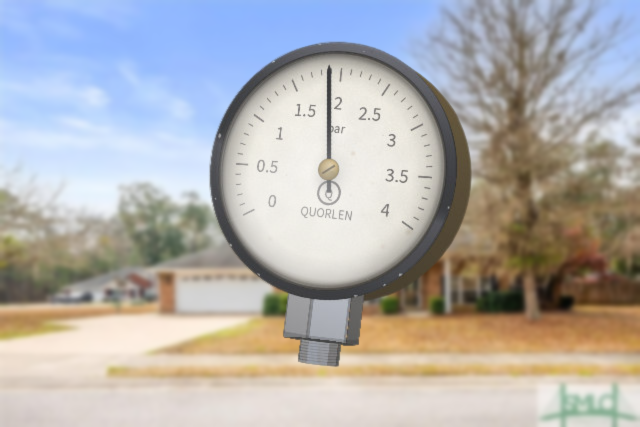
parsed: 1.9 bar
